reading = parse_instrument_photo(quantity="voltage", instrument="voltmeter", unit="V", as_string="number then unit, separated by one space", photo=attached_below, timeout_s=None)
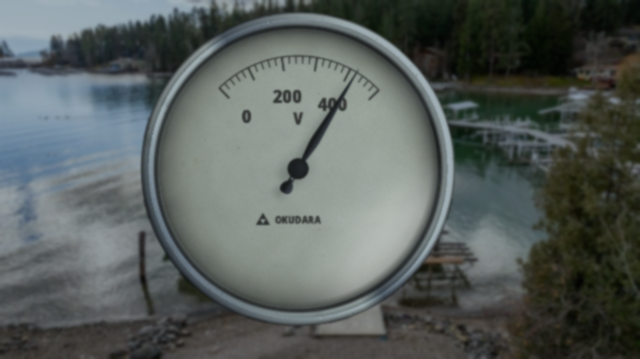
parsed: 420 V
